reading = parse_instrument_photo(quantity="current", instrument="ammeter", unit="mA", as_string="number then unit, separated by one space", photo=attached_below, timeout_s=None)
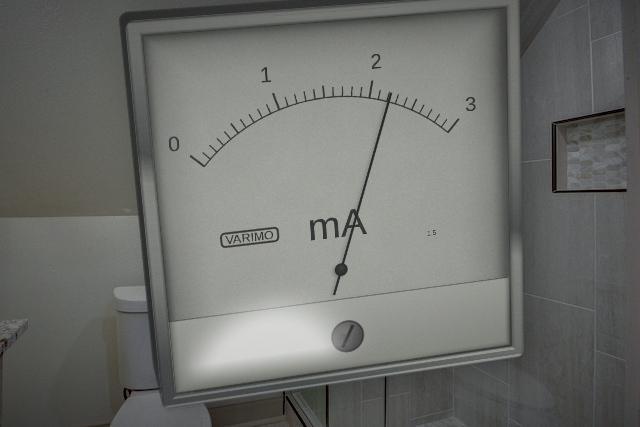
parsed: 2.2 mA
